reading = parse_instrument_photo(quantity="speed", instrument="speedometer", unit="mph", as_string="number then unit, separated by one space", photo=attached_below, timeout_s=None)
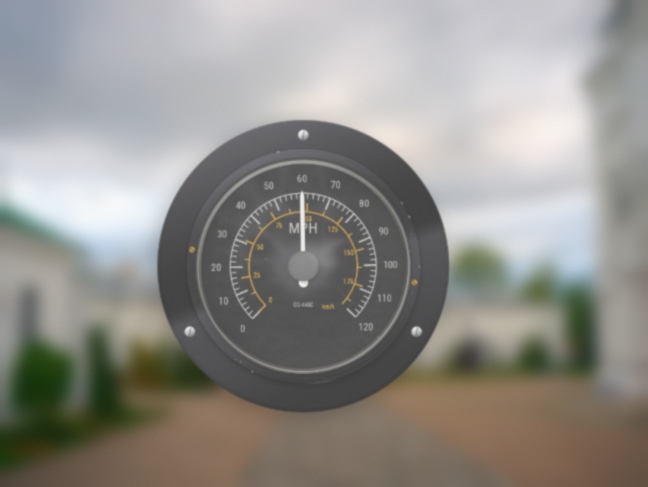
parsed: 60 mph
